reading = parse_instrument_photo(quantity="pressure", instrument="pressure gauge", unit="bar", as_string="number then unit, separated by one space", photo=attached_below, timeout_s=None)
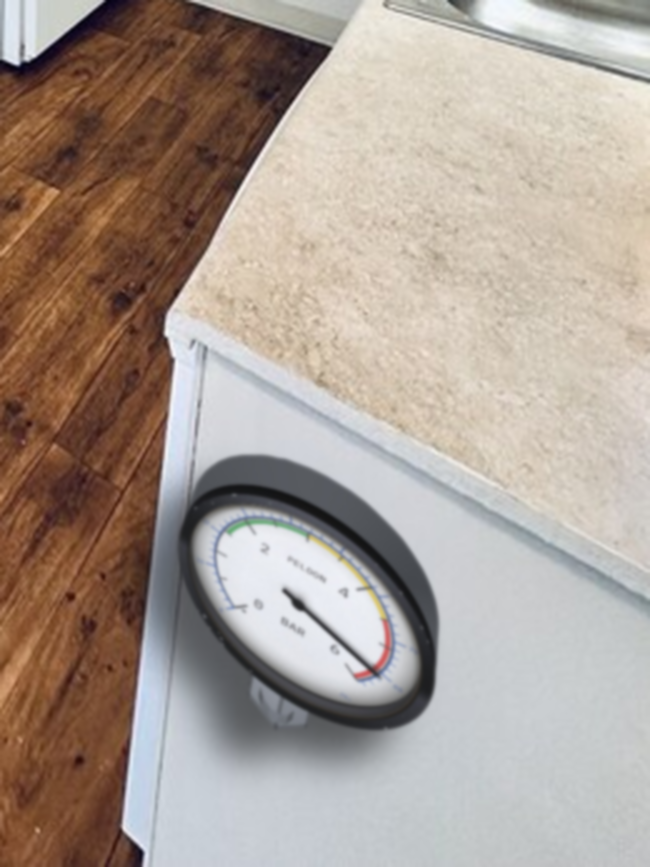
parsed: 5.5 bar
